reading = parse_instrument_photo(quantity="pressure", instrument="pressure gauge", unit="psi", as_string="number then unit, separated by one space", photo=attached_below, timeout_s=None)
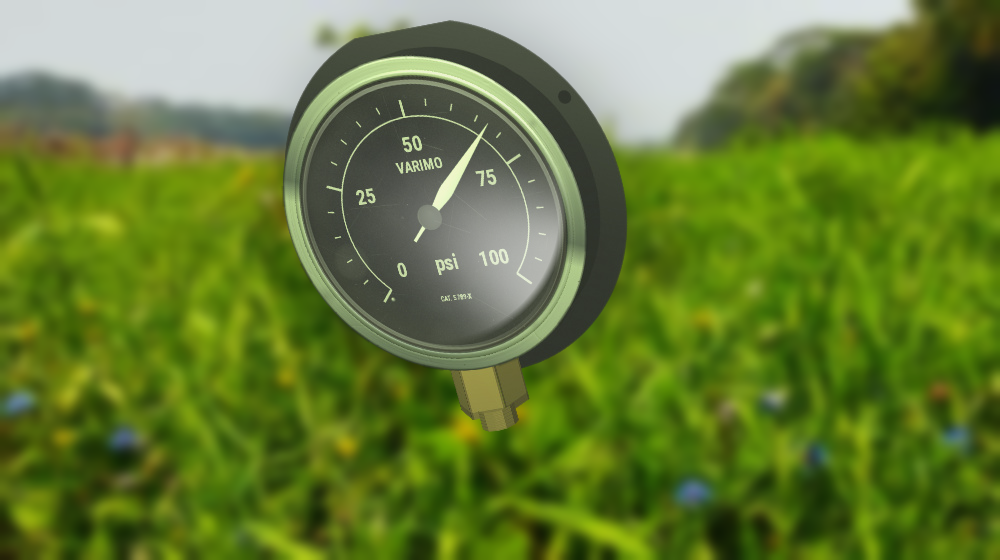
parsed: 67.5 psi
